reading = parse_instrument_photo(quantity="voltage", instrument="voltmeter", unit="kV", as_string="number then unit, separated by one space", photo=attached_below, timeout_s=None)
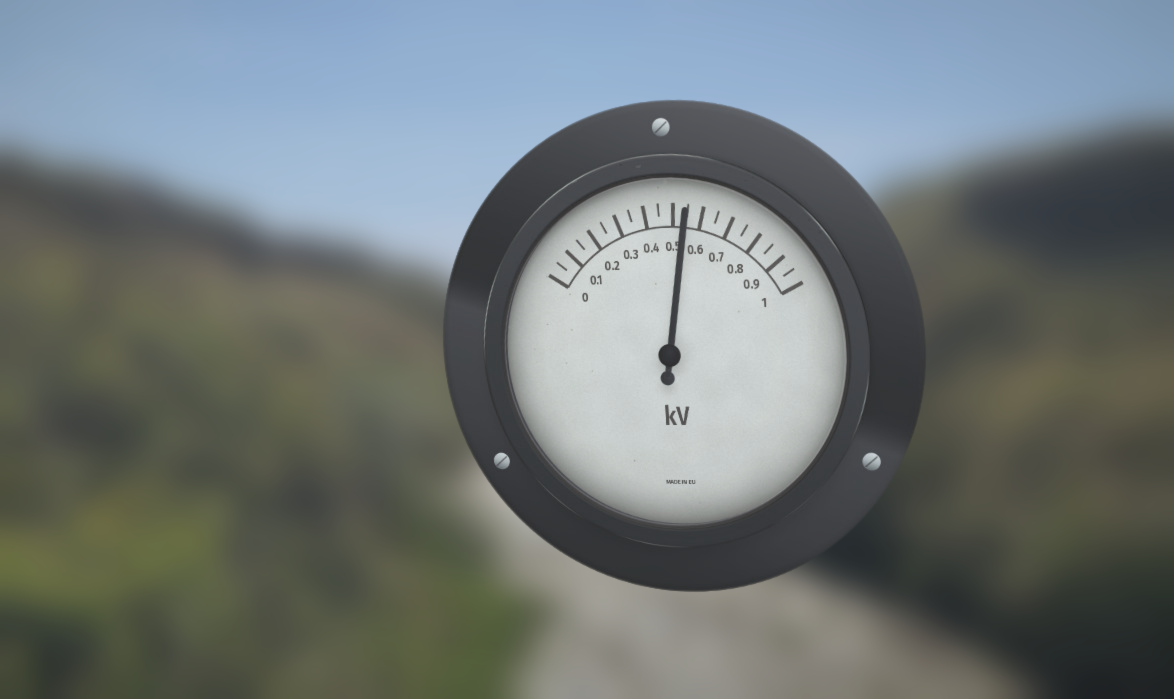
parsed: 0.55 kV
